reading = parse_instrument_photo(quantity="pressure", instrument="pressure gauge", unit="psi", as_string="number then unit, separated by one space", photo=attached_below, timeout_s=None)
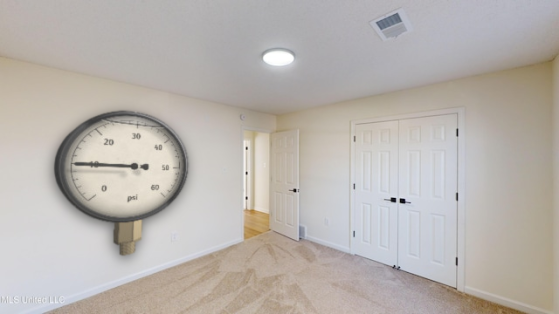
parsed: 10 psi
